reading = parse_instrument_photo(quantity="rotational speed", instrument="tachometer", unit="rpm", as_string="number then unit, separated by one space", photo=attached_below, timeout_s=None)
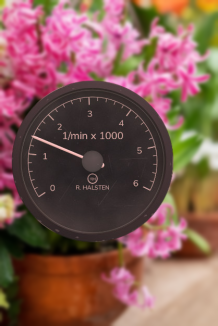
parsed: 1400 rpm
